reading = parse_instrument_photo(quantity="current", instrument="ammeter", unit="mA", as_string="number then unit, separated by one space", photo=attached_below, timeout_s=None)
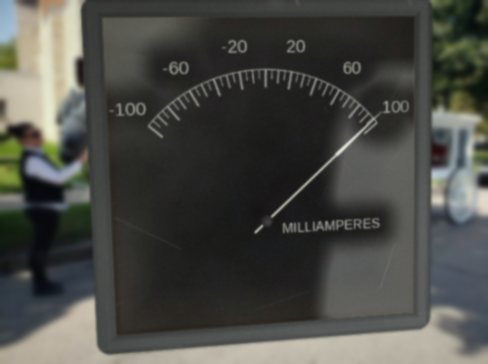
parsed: 95 mA
